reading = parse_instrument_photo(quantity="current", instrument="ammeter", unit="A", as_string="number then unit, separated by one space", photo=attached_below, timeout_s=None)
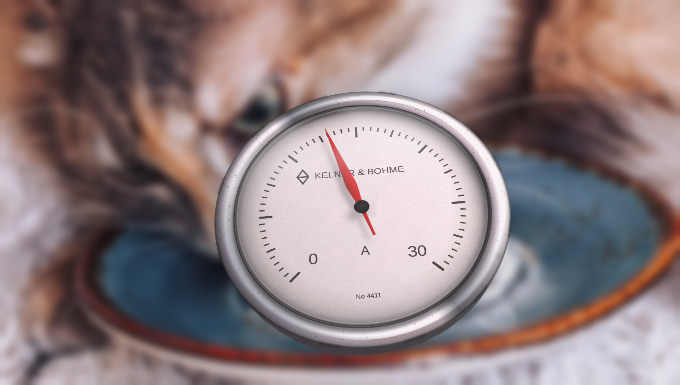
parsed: 13 A
